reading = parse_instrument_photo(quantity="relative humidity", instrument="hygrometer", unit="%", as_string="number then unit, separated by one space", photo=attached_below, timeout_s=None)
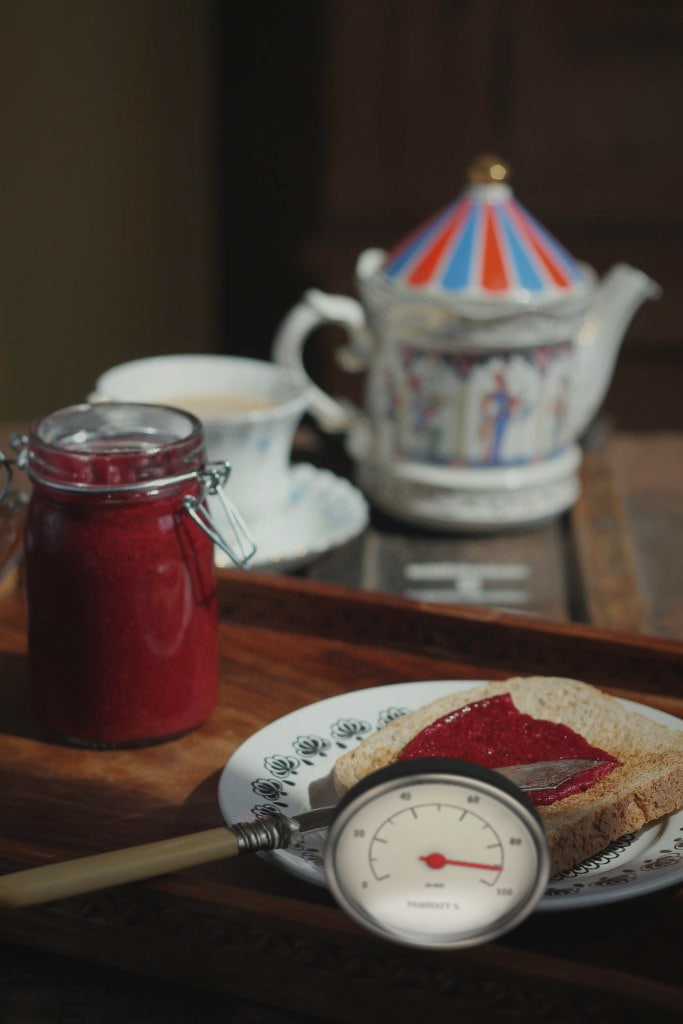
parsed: 90 %
